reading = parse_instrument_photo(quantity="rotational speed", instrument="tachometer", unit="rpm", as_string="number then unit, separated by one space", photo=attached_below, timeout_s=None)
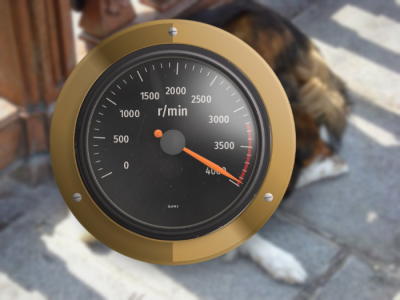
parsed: 3950 rpm
